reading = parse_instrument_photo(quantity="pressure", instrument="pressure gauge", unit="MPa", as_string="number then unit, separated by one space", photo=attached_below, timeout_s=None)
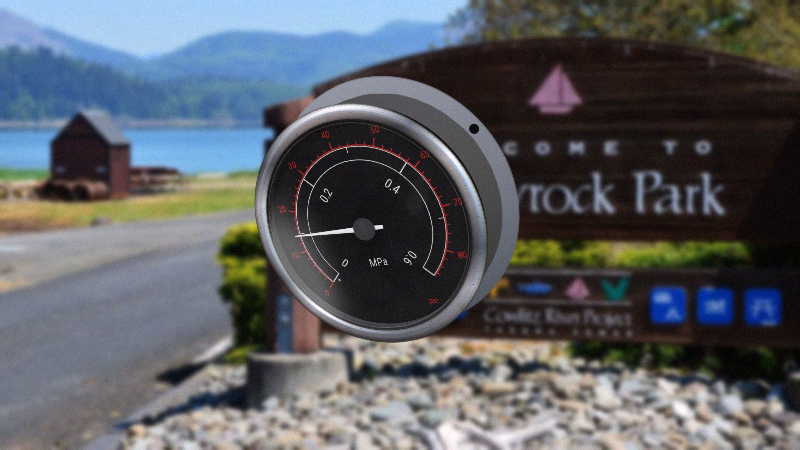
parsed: 0.1 MPa
